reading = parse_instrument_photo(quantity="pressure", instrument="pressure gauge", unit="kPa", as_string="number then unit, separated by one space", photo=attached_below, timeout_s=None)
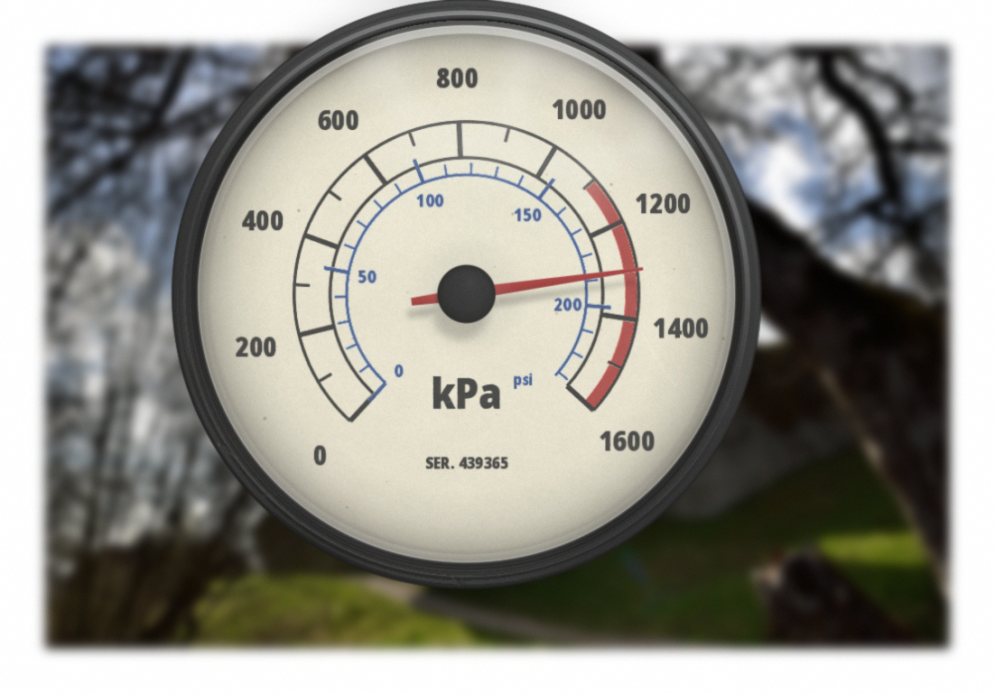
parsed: 1300 kPa
